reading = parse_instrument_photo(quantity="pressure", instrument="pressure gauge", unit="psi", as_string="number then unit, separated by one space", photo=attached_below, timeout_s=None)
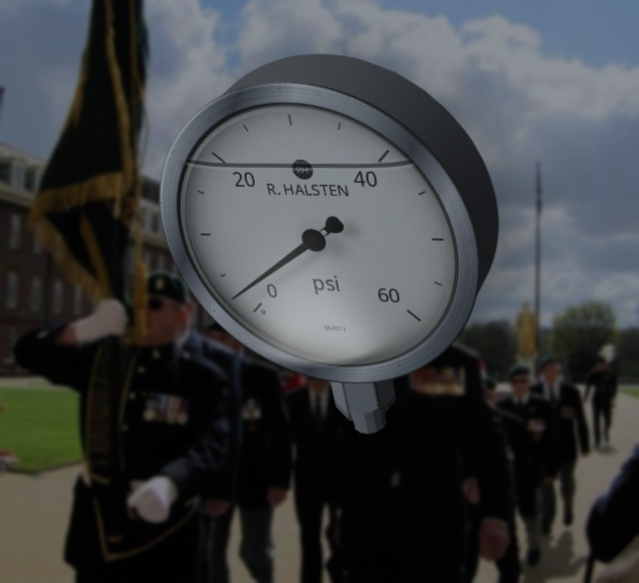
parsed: 2.5 psi
